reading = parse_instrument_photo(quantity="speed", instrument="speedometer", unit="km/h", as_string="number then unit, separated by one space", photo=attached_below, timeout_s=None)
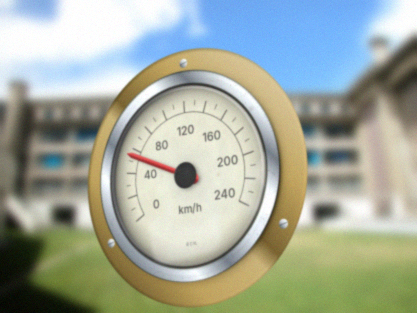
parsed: 55 km/h
